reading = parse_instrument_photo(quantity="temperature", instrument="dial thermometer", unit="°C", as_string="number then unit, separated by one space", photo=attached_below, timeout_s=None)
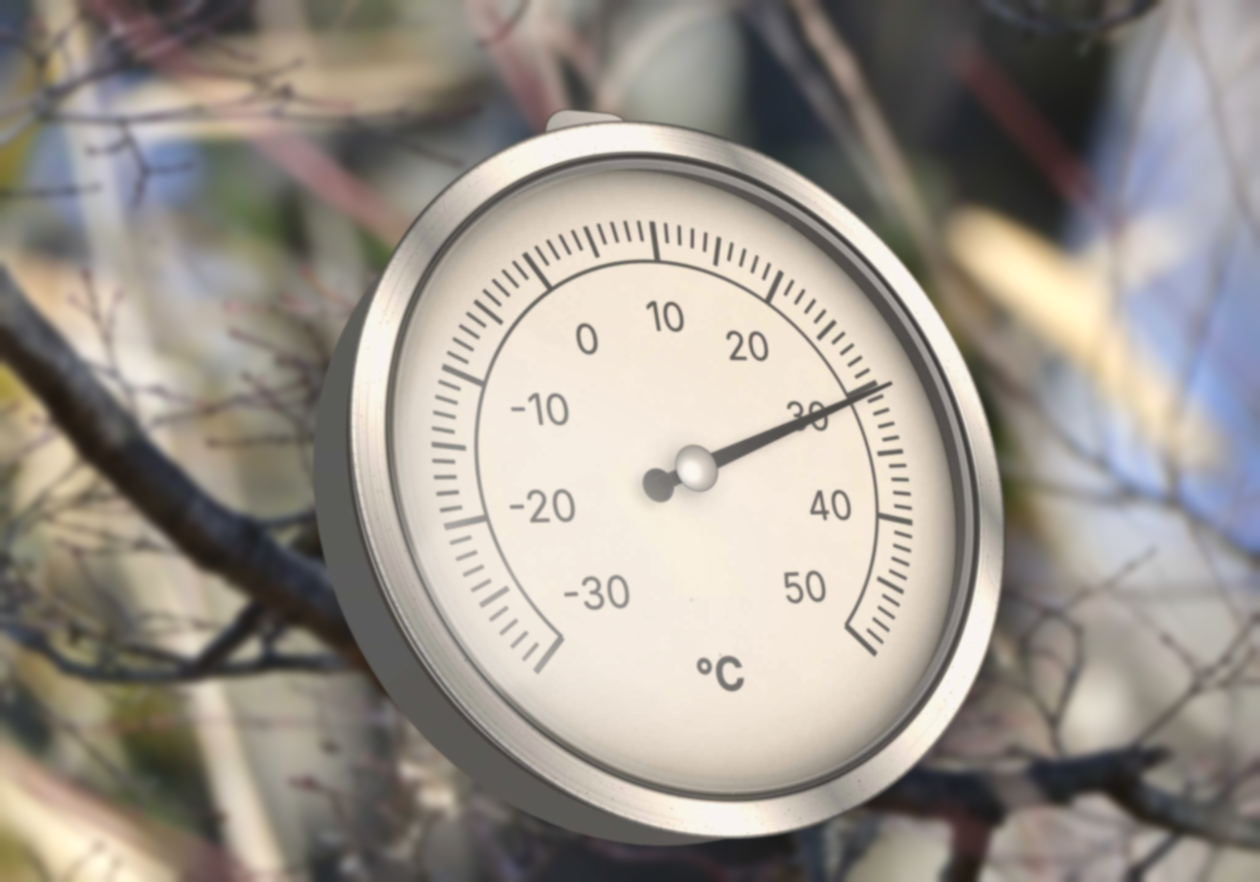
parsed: 30.5 °C
